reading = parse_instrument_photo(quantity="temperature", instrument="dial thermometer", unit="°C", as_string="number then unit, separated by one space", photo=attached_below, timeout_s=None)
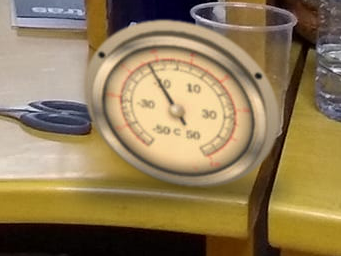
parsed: -10 °C
